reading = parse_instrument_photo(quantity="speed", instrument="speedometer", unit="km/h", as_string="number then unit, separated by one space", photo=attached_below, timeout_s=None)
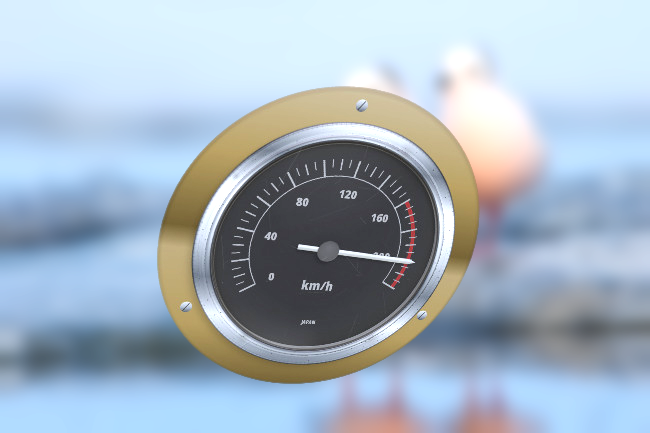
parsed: 200 km/h
